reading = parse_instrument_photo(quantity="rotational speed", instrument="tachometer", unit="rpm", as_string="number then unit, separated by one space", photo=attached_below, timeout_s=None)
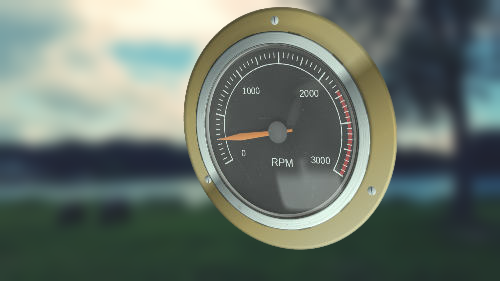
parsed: 250 rpm
